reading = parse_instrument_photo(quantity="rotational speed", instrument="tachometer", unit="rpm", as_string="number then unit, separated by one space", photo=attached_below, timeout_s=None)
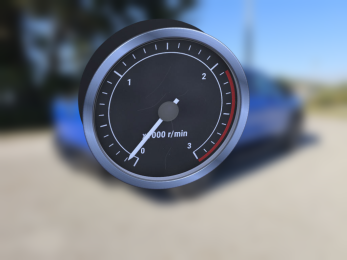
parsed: 100 rpm
